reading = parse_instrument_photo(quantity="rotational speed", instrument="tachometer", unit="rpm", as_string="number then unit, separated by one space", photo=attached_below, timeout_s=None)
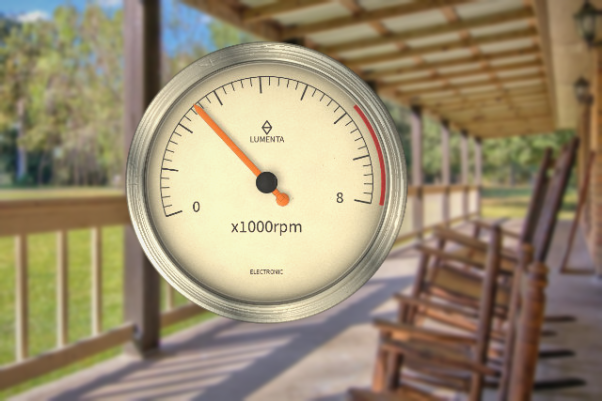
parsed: 2500 rpm
